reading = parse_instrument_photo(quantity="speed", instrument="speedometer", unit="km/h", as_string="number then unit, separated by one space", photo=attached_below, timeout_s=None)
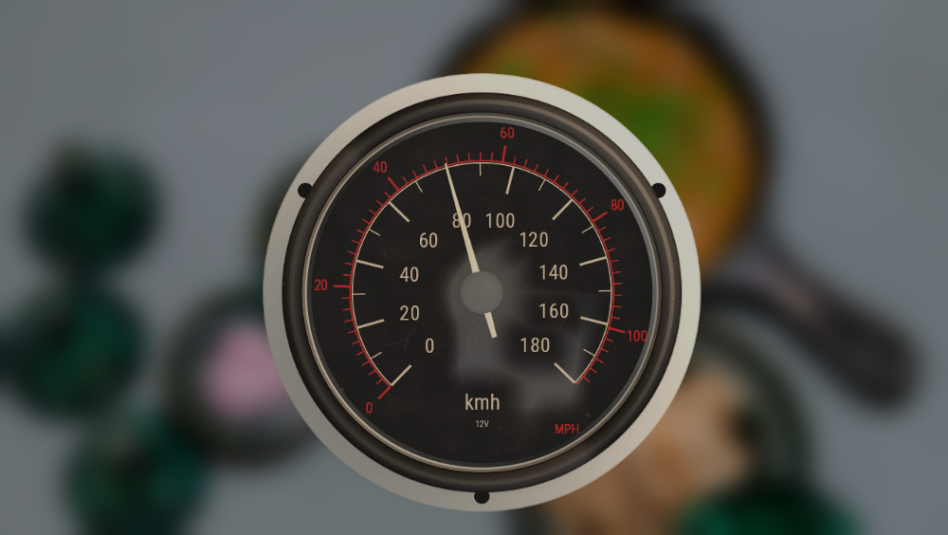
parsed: 80 km/h
